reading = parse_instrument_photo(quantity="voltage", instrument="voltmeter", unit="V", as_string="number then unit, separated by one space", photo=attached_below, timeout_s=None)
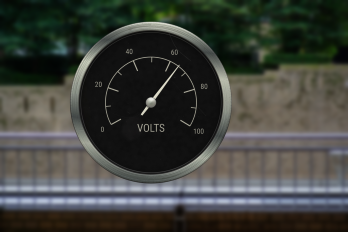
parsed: 65 V
